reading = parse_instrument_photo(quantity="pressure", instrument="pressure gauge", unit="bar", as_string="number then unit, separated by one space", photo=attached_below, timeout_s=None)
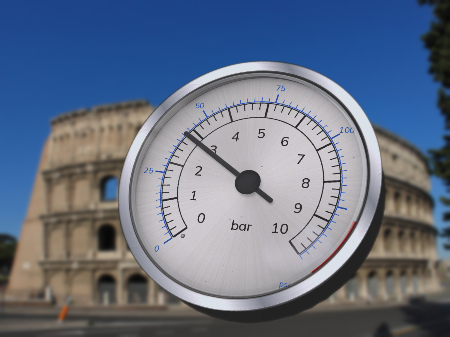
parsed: 2.8 bar
